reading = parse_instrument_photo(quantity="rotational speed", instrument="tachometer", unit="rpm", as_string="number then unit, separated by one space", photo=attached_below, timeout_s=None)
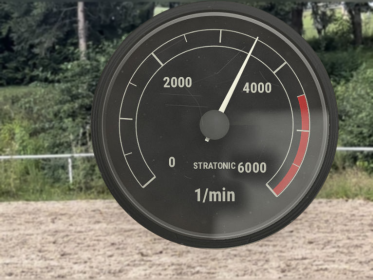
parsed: 3500 rpm
